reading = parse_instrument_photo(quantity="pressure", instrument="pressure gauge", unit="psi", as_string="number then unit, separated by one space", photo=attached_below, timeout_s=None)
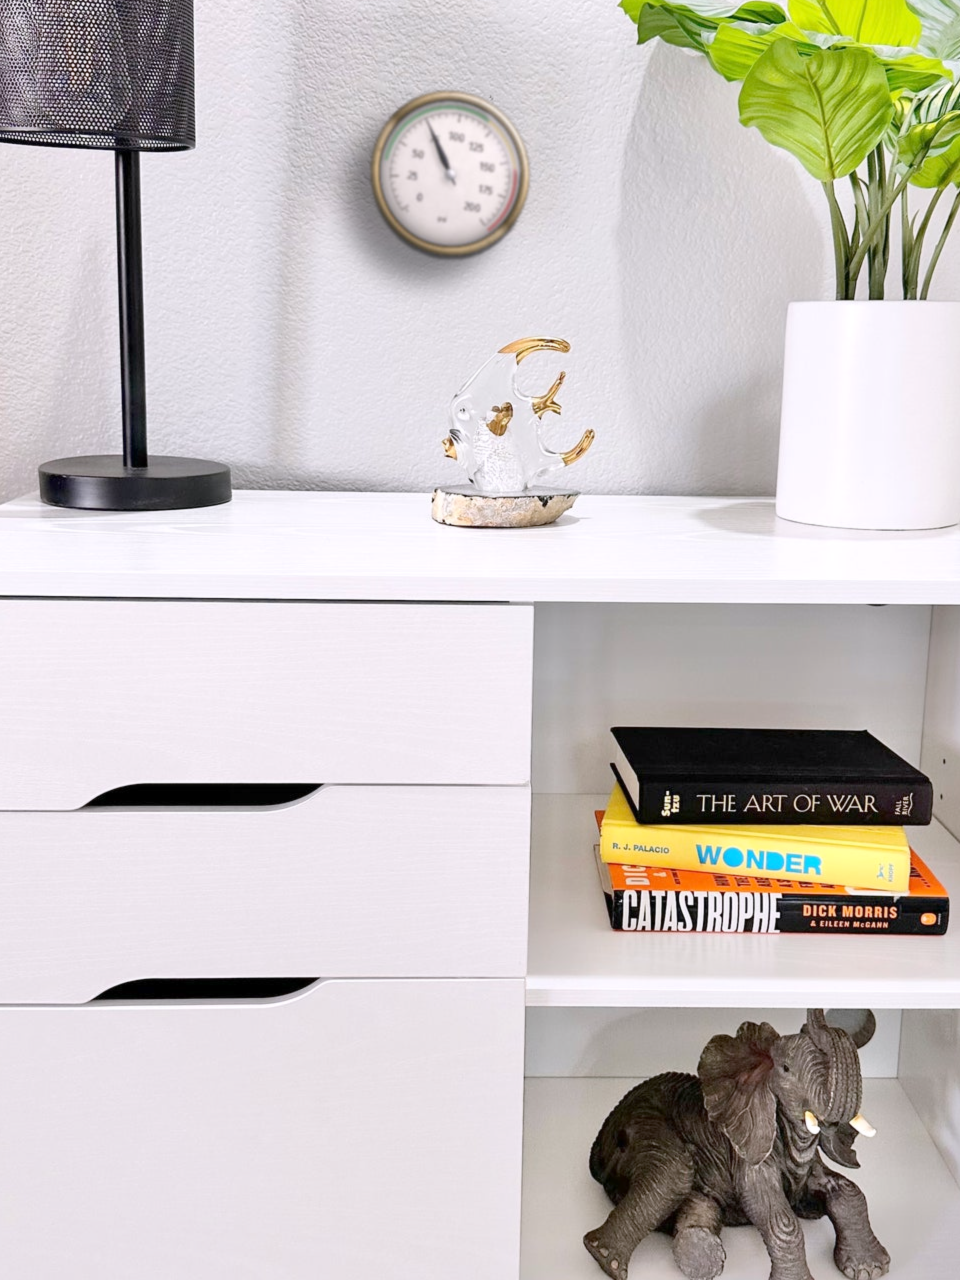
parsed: 75 psi
